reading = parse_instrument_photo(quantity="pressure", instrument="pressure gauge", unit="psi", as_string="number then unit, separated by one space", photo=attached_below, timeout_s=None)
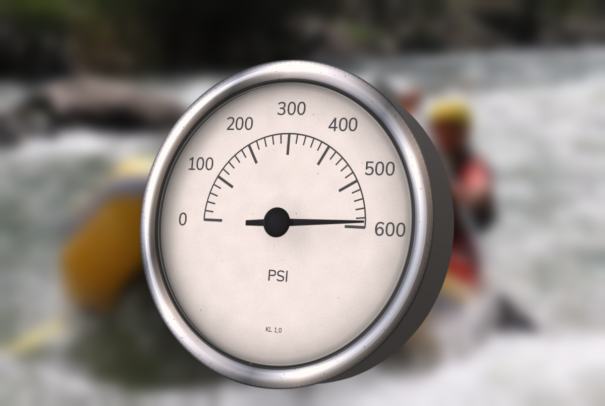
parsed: 590 psi
